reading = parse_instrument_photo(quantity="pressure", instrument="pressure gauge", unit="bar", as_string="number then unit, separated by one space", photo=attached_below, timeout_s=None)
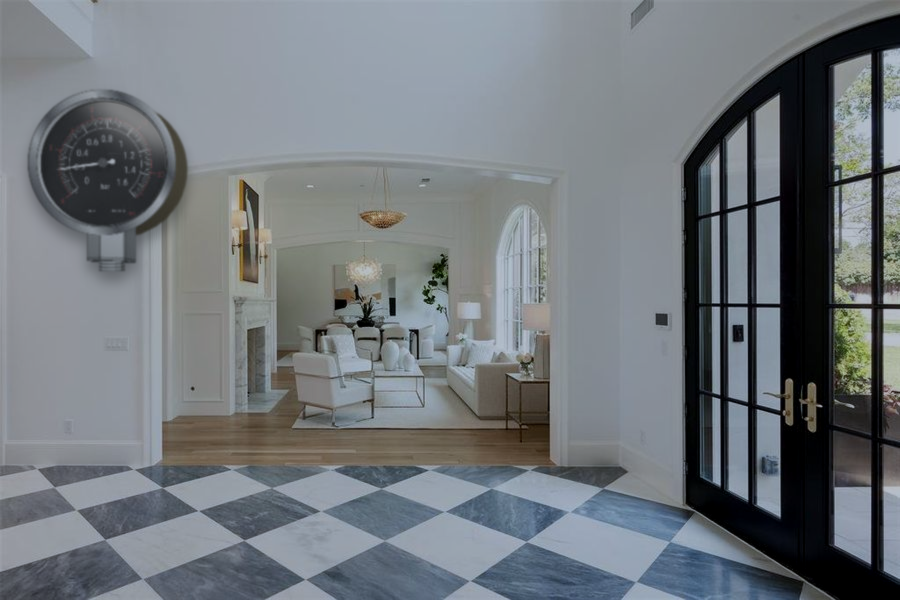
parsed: 0.2 bar
